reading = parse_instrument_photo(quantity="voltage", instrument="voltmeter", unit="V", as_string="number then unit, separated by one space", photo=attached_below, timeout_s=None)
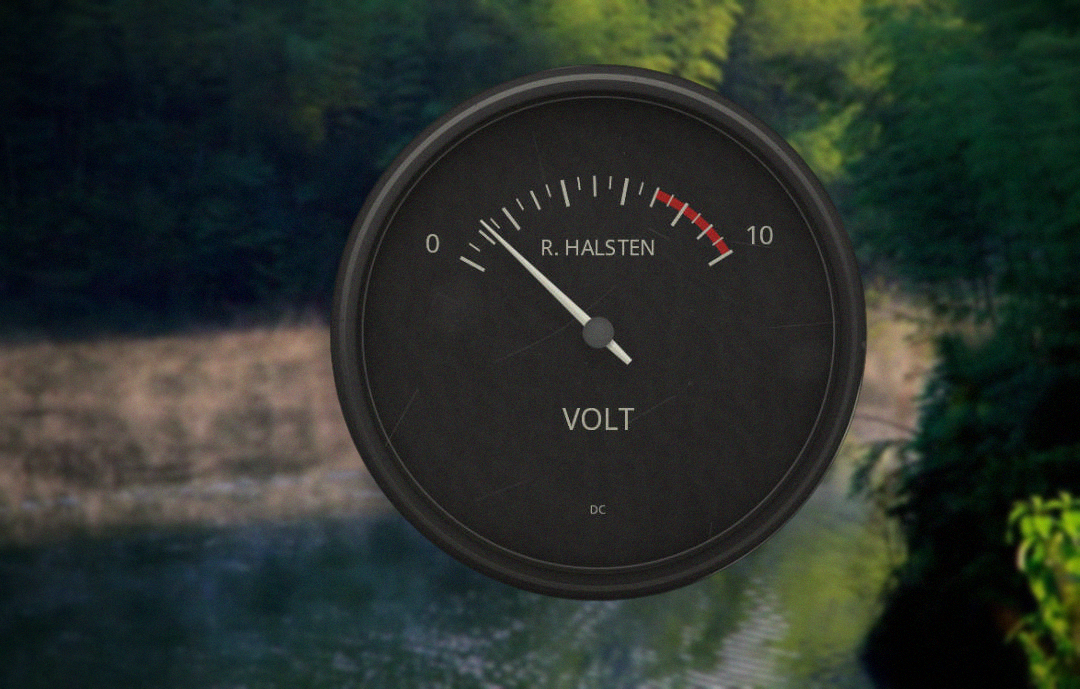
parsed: 1.25 V
